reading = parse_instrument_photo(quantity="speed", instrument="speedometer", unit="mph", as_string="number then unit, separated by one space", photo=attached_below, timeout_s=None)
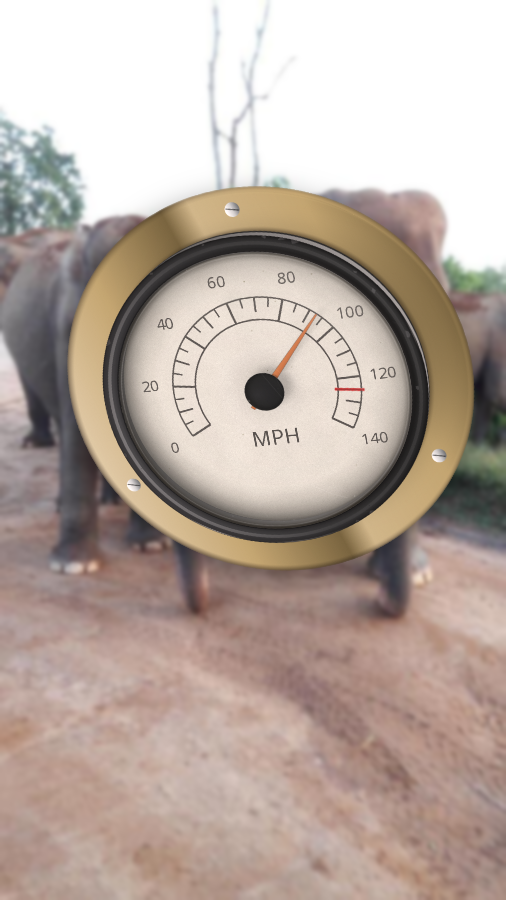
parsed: 92.5 mph
